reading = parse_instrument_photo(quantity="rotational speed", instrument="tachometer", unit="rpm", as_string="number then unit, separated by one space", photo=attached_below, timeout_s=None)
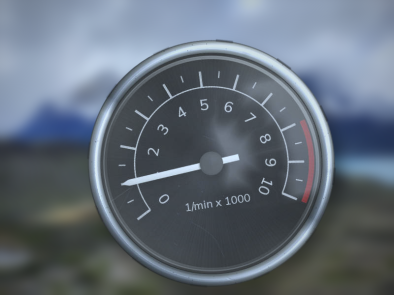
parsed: 1000 rpm
